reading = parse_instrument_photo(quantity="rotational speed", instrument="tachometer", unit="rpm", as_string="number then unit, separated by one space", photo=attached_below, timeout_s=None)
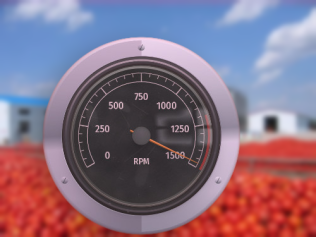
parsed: 1475 rpm
